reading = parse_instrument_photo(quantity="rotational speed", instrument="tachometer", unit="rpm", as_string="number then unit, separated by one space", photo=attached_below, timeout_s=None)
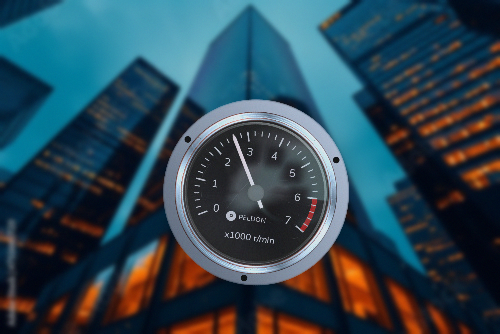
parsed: 2600 rpm
